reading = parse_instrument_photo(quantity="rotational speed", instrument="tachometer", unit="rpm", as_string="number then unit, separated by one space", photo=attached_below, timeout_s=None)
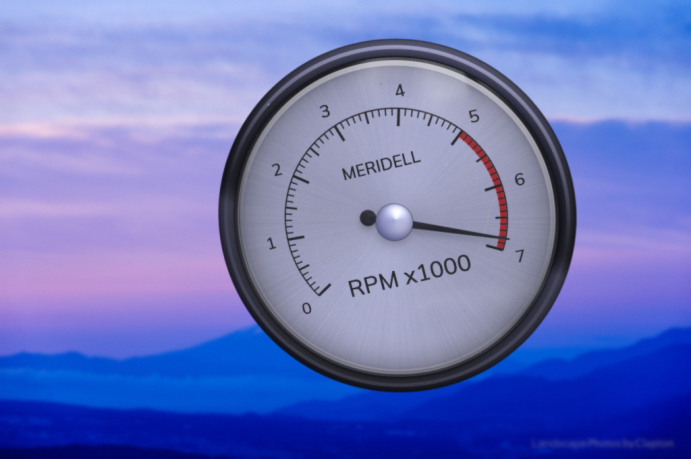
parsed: 6800 rpm
